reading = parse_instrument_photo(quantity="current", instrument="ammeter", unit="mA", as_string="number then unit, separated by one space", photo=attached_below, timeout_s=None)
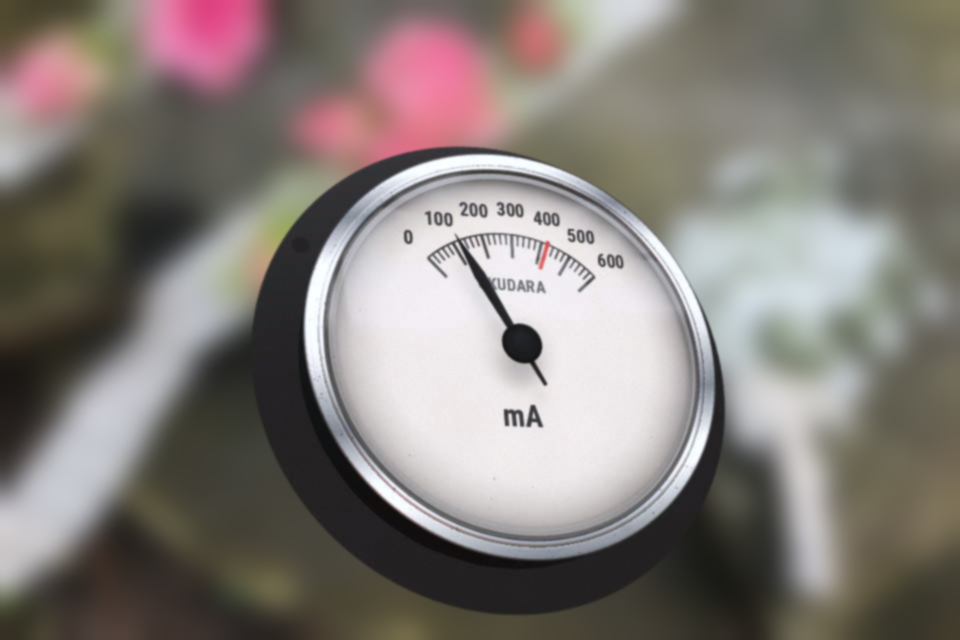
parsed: 100 mA
